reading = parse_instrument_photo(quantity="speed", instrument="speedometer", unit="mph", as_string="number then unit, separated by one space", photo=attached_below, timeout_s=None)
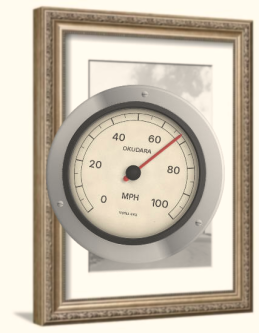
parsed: 67.5 mph
